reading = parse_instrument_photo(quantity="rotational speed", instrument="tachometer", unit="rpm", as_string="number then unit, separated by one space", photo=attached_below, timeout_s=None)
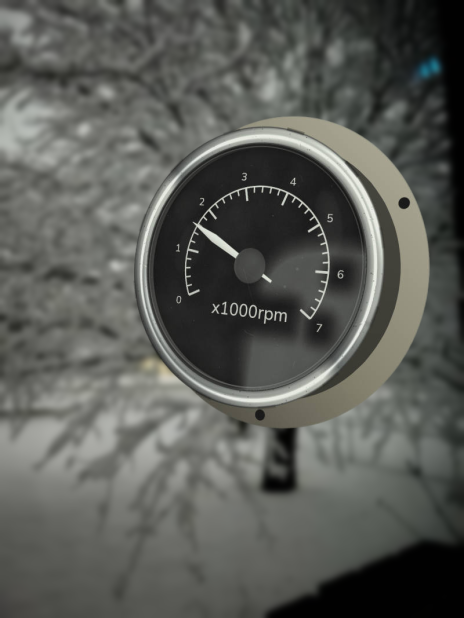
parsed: 1600 rpm
